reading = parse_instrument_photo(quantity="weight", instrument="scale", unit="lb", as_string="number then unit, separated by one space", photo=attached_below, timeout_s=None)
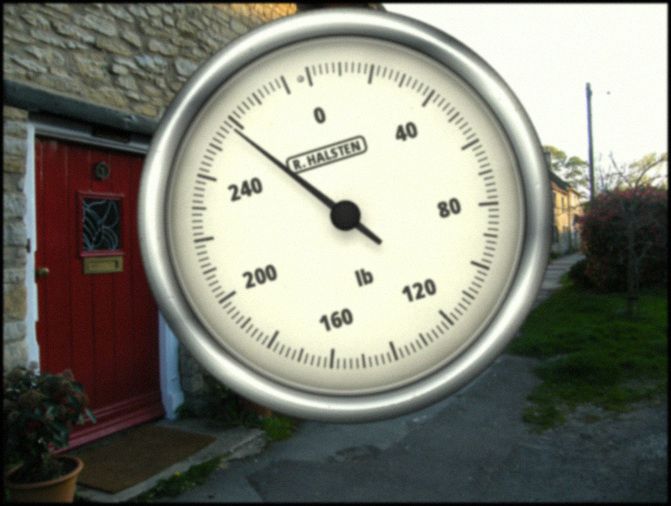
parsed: 258 lb
